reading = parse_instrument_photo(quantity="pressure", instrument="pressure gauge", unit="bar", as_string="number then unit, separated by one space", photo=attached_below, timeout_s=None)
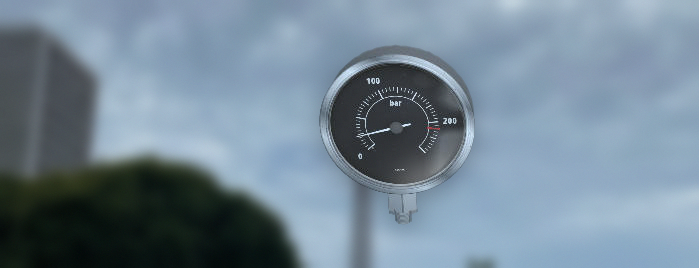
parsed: 25 bar
